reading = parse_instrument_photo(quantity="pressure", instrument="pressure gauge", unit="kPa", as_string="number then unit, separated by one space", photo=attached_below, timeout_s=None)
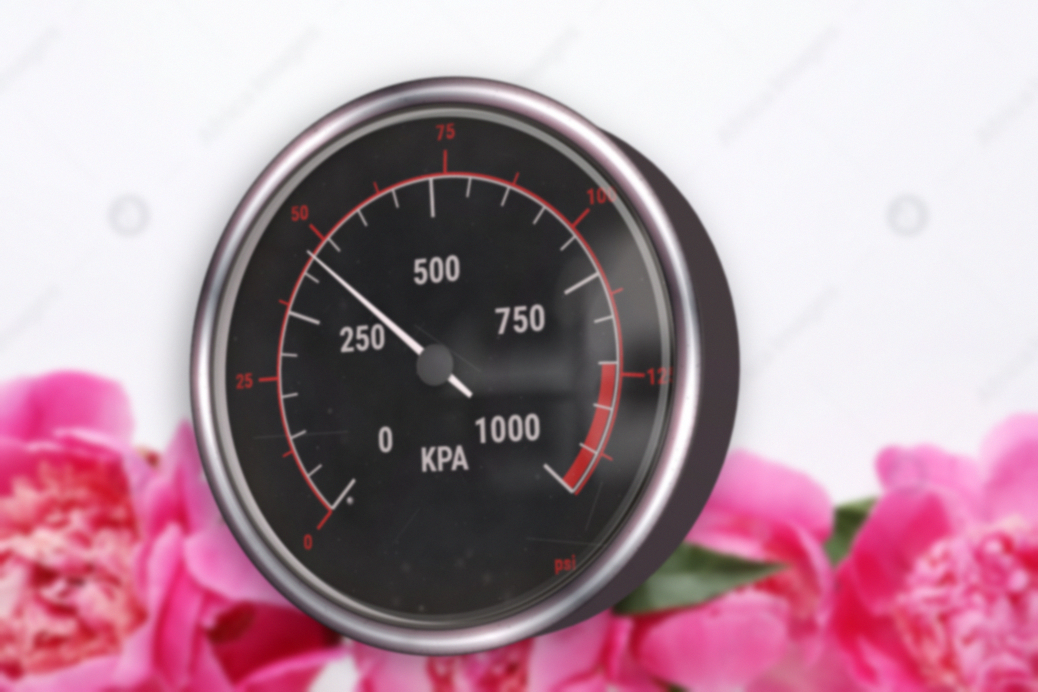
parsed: 325 kPa
